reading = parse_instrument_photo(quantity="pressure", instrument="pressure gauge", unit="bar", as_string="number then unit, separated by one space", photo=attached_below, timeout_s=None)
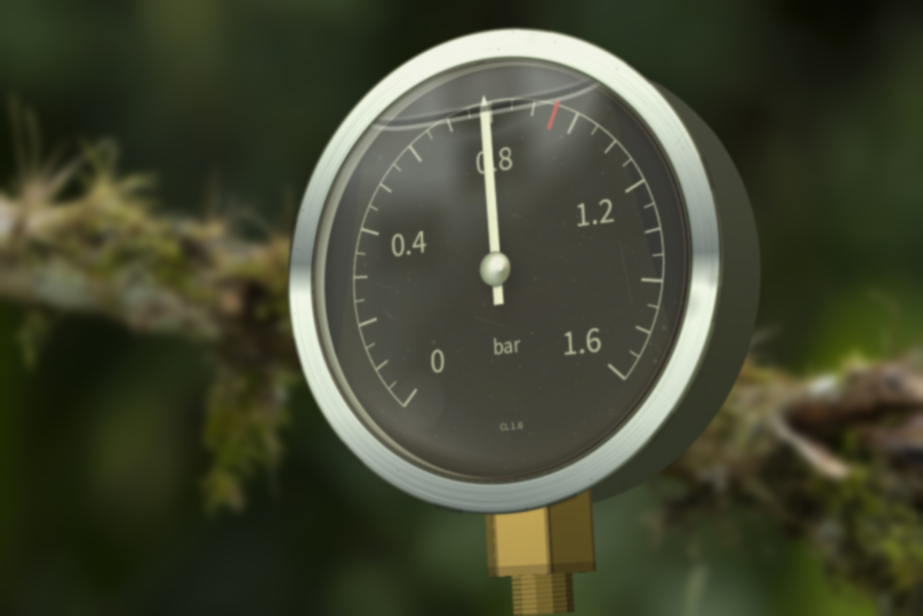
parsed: 0.8 bar
